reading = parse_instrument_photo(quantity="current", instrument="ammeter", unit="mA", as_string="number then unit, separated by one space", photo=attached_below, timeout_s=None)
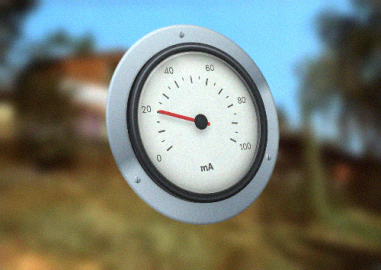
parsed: 20 mA
